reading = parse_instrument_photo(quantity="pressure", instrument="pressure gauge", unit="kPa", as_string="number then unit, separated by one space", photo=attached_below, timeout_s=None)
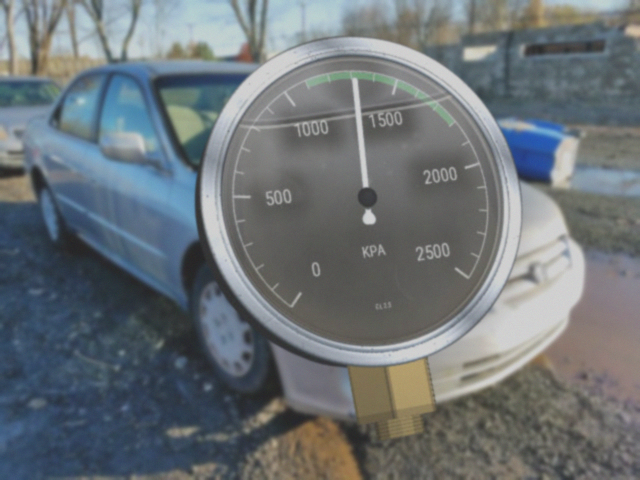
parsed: 1300 kPa
